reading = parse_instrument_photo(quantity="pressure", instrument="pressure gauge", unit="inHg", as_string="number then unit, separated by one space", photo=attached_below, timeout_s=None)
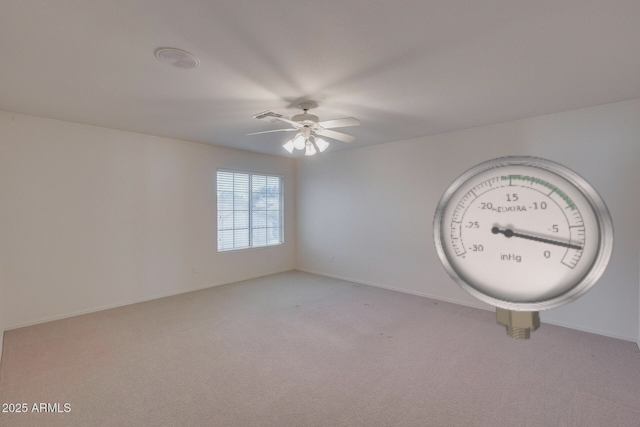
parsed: -2.5 inHg
